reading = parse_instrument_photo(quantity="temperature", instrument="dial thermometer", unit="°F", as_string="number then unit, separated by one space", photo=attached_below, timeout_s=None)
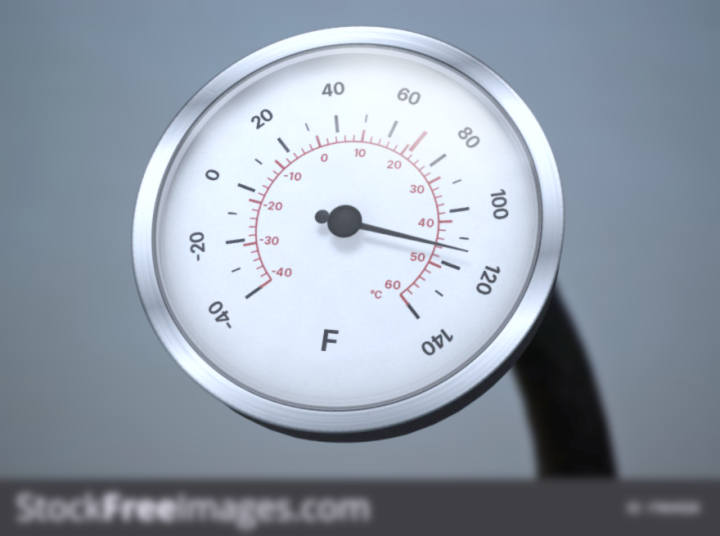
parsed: 115 °F
